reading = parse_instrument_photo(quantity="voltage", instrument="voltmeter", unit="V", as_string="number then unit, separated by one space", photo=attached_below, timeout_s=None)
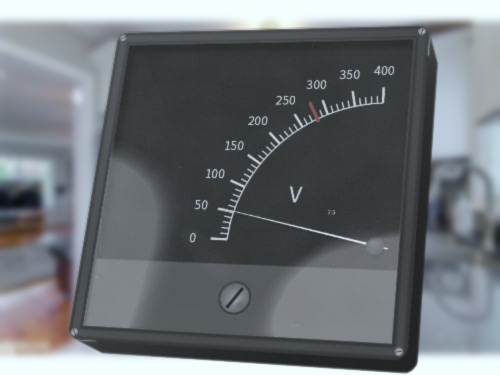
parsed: 50 V
